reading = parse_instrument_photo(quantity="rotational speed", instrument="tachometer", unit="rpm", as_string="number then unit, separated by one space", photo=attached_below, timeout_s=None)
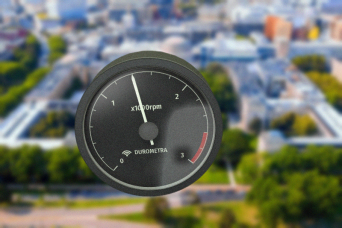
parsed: 1400 rpm
